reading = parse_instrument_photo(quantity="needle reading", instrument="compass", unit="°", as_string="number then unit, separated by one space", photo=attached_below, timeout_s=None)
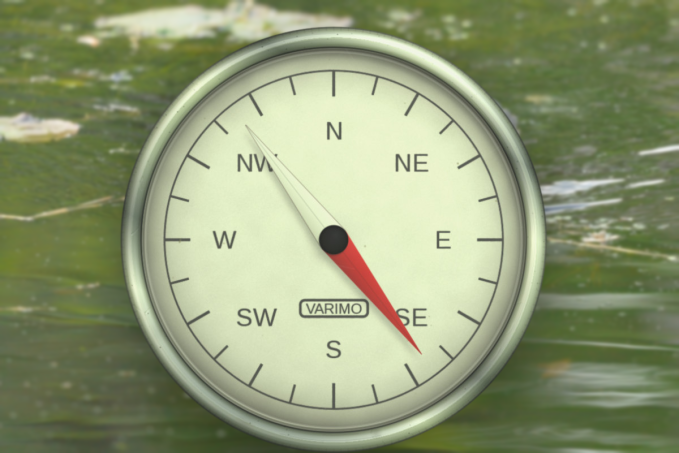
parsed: 142.5 °
